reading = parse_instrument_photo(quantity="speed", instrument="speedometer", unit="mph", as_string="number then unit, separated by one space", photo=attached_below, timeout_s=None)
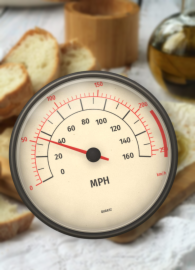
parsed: 35 mph
